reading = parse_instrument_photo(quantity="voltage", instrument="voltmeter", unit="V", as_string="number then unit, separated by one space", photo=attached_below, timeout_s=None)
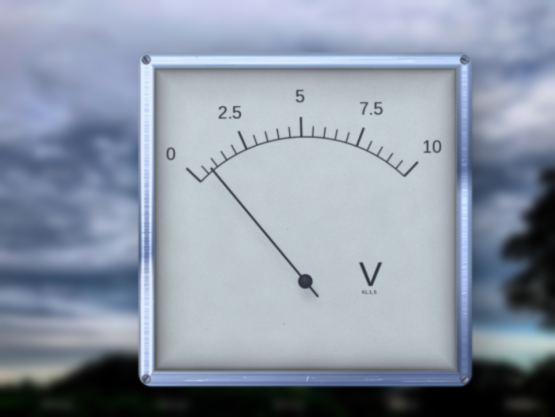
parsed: 0.75 V
